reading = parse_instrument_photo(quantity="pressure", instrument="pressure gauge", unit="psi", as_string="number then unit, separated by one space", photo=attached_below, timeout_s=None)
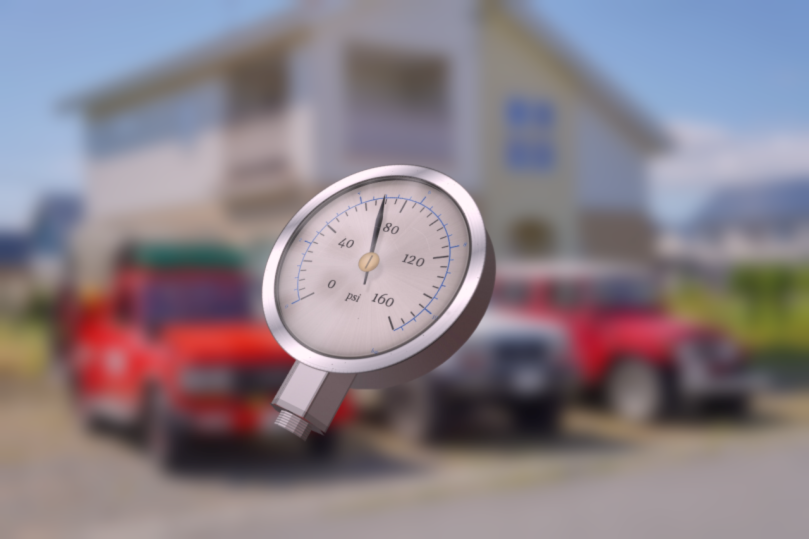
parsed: 70 psi
